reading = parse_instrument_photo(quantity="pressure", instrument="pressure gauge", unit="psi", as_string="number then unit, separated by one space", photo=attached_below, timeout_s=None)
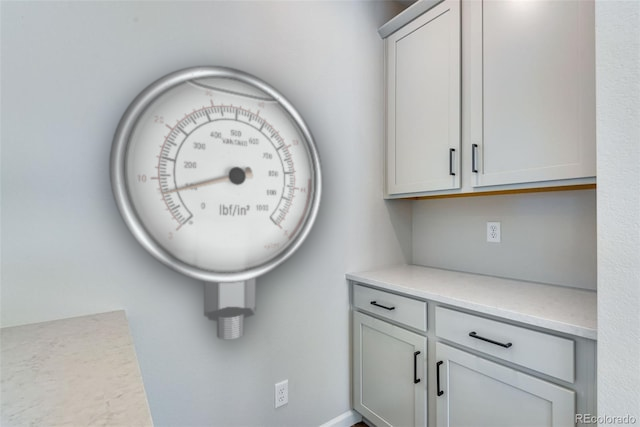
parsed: 100 psi
